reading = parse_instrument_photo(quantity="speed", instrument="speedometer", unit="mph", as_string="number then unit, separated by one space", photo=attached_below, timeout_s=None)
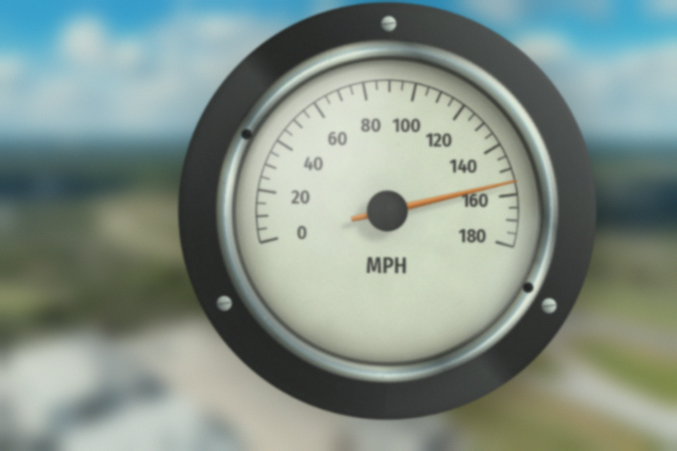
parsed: 155 mph
